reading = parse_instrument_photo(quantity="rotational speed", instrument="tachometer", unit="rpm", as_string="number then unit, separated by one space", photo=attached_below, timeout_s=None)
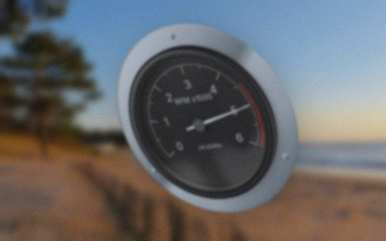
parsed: 5000 rpm
